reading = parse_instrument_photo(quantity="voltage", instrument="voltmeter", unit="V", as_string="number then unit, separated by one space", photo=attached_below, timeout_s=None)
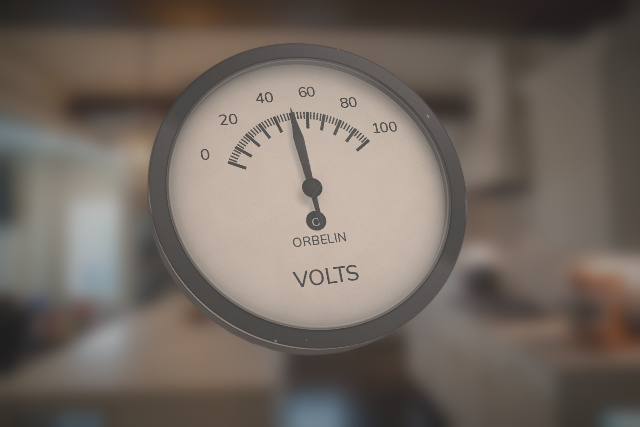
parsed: 50 V
